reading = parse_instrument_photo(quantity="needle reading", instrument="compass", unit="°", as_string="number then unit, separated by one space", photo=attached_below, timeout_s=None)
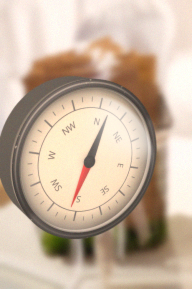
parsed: 190 °
